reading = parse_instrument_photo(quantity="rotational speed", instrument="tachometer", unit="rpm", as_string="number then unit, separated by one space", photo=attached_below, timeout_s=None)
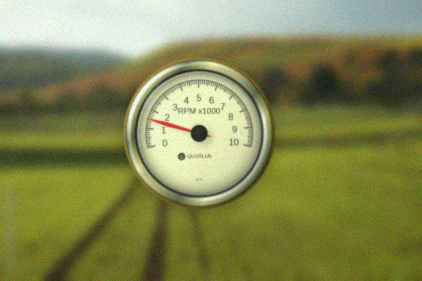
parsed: 1500 rpm
